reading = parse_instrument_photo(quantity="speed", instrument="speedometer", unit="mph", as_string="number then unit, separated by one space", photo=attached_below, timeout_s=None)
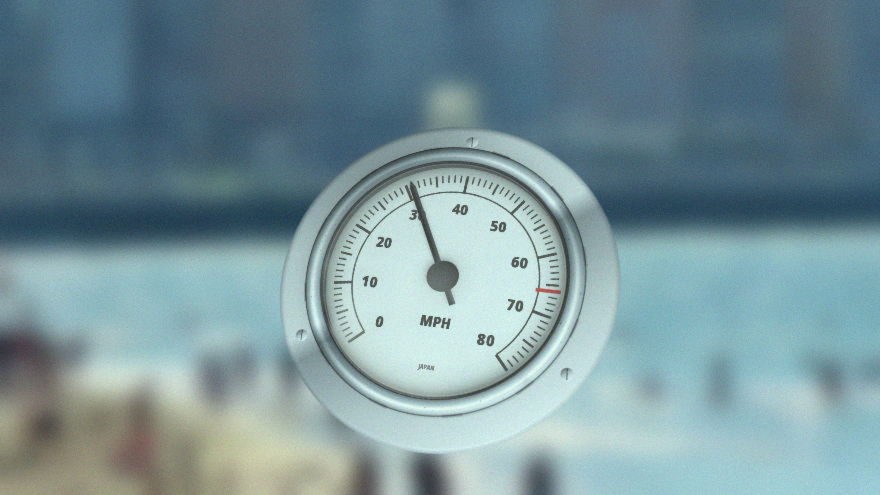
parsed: 31 mph
